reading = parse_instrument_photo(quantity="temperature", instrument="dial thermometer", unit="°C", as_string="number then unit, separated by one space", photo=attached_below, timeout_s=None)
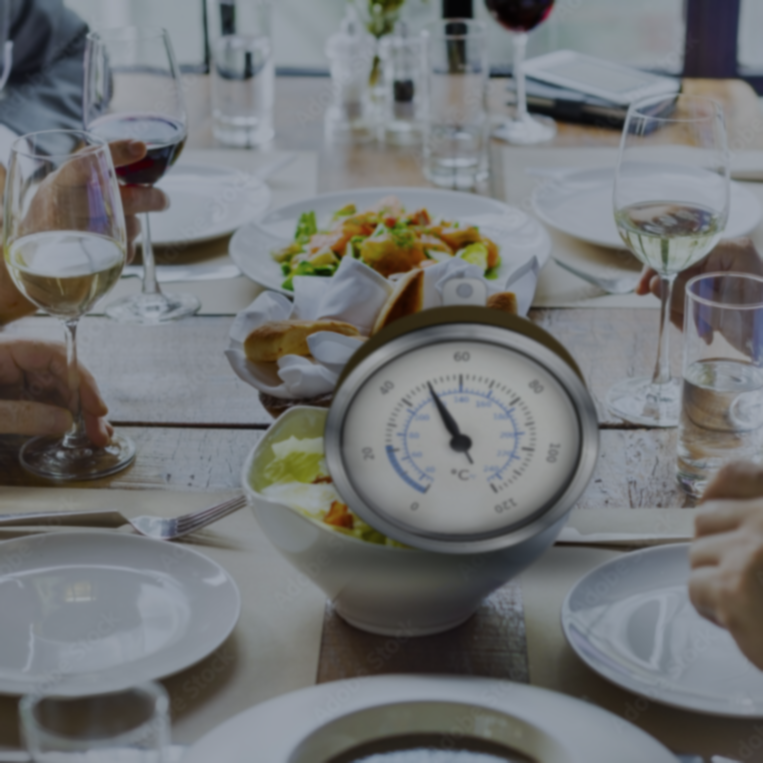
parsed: 50 °C
